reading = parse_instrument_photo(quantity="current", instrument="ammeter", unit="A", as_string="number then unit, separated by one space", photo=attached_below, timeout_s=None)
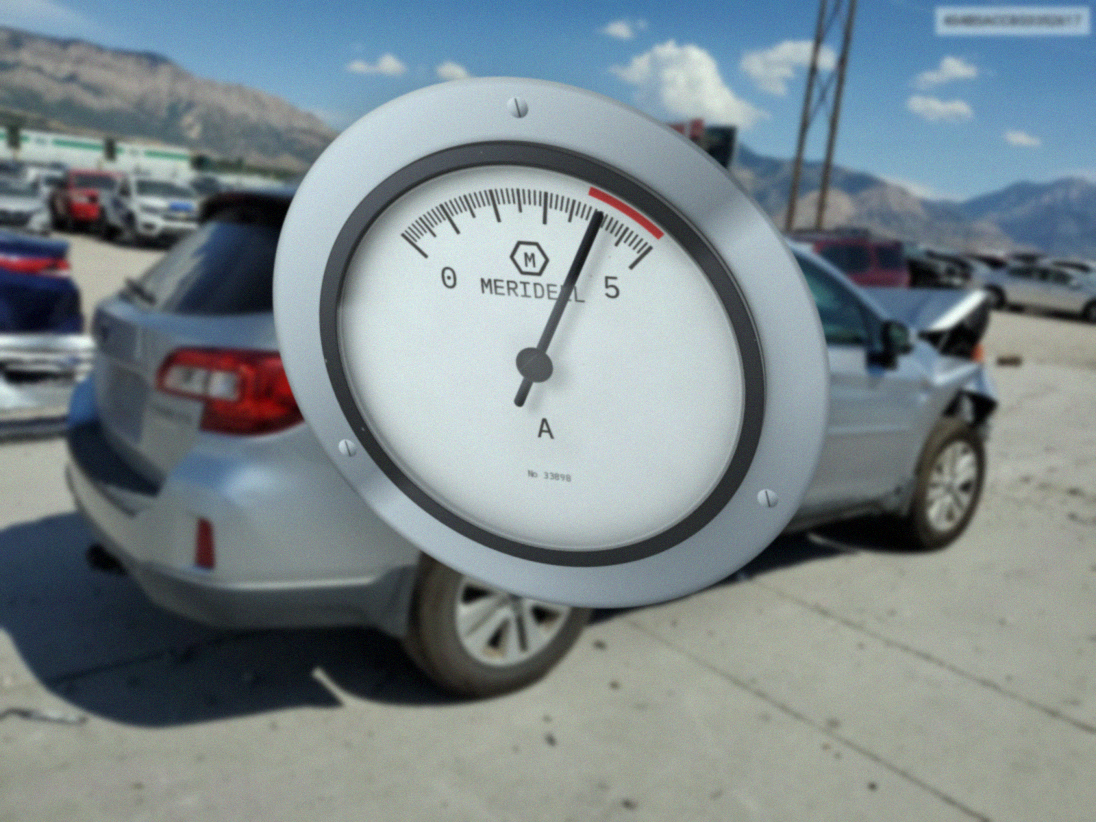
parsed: 4 A
